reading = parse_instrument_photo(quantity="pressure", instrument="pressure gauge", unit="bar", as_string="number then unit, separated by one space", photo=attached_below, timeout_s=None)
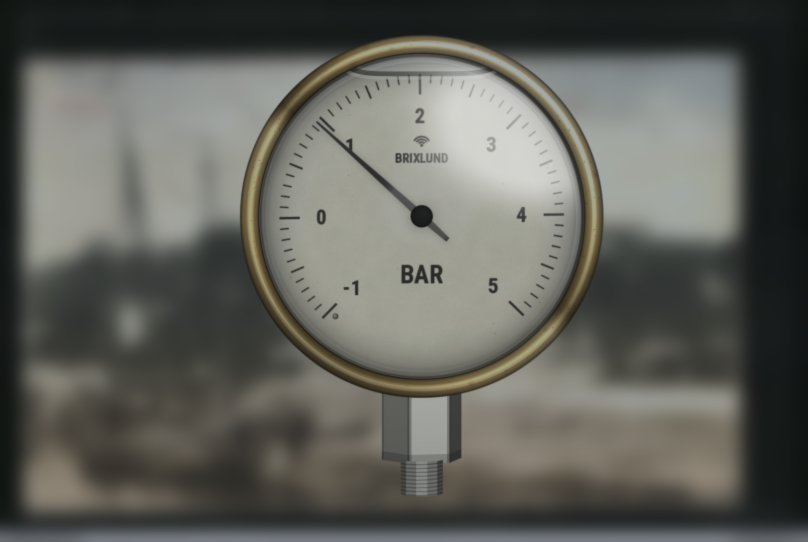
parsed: 0.95 bar
